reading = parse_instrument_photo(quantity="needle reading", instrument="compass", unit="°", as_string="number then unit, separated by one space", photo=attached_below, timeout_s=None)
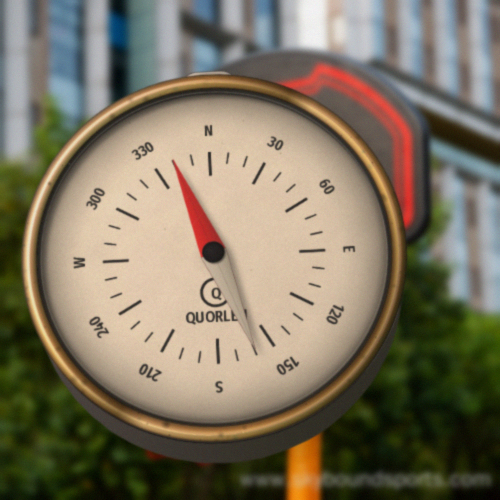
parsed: 340 °
